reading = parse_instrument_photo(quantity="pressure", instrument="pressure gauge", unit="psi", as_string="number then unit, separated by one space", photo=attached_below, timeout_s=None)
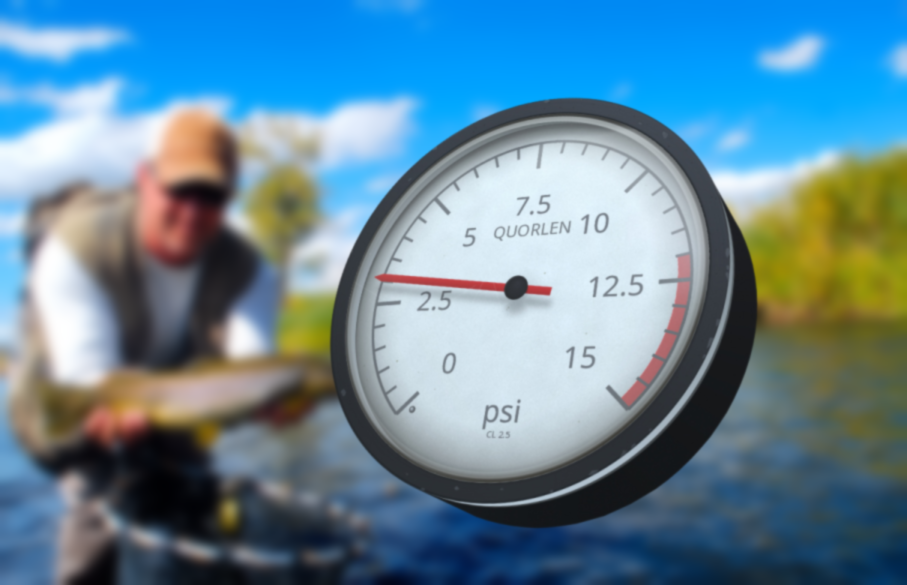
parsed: 3 psi
